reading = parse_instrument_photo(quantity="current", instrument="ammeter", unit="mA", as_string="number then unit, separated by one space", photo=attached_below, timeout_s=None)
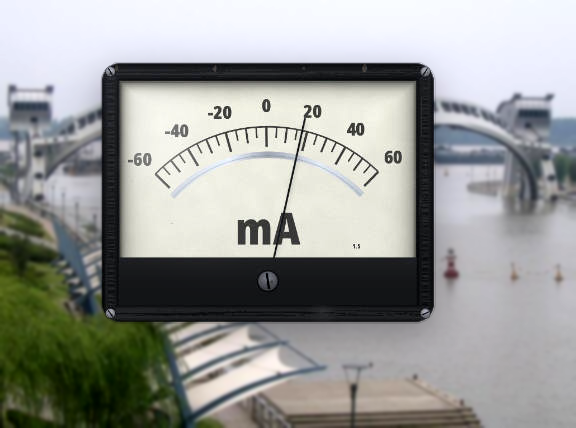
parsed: 17.5 mA
